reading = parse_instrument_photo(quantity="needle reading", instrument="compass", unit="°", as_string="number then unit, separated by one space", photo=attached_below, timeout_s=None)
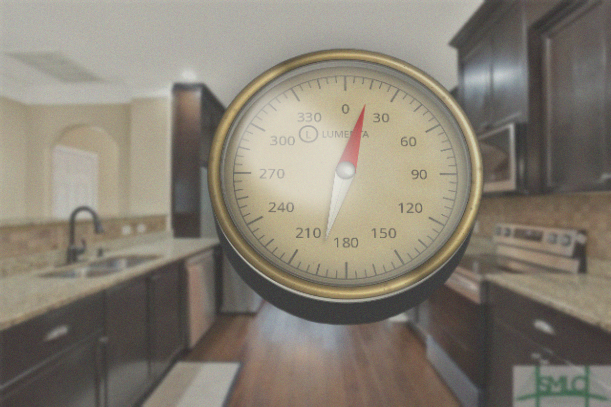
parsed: 15 °
